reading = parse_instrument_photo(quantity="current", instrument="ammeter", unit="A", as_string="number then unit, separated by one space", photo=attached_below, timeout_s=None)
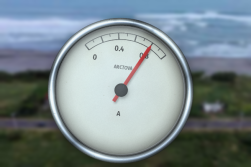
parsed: 0.8 A
